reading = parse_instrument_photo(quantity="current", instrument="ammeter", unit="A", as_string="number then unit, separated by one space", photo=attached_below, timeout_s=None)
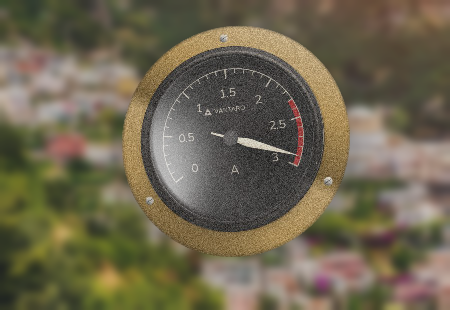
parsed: 2.9 A
